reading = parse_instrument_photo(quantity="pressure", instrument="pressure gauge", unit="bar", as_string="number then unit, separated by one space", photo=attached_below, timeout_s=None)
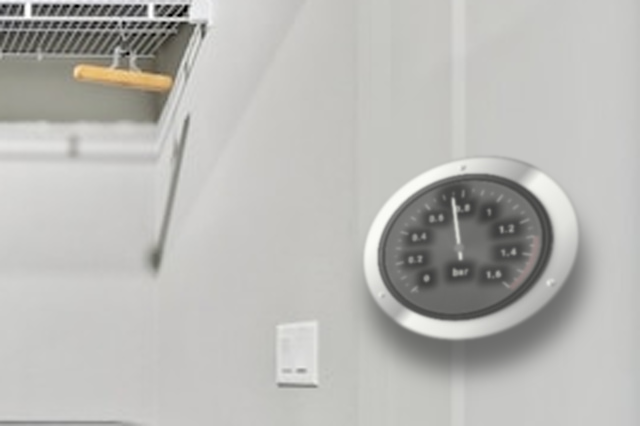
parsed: 0.75 bar
